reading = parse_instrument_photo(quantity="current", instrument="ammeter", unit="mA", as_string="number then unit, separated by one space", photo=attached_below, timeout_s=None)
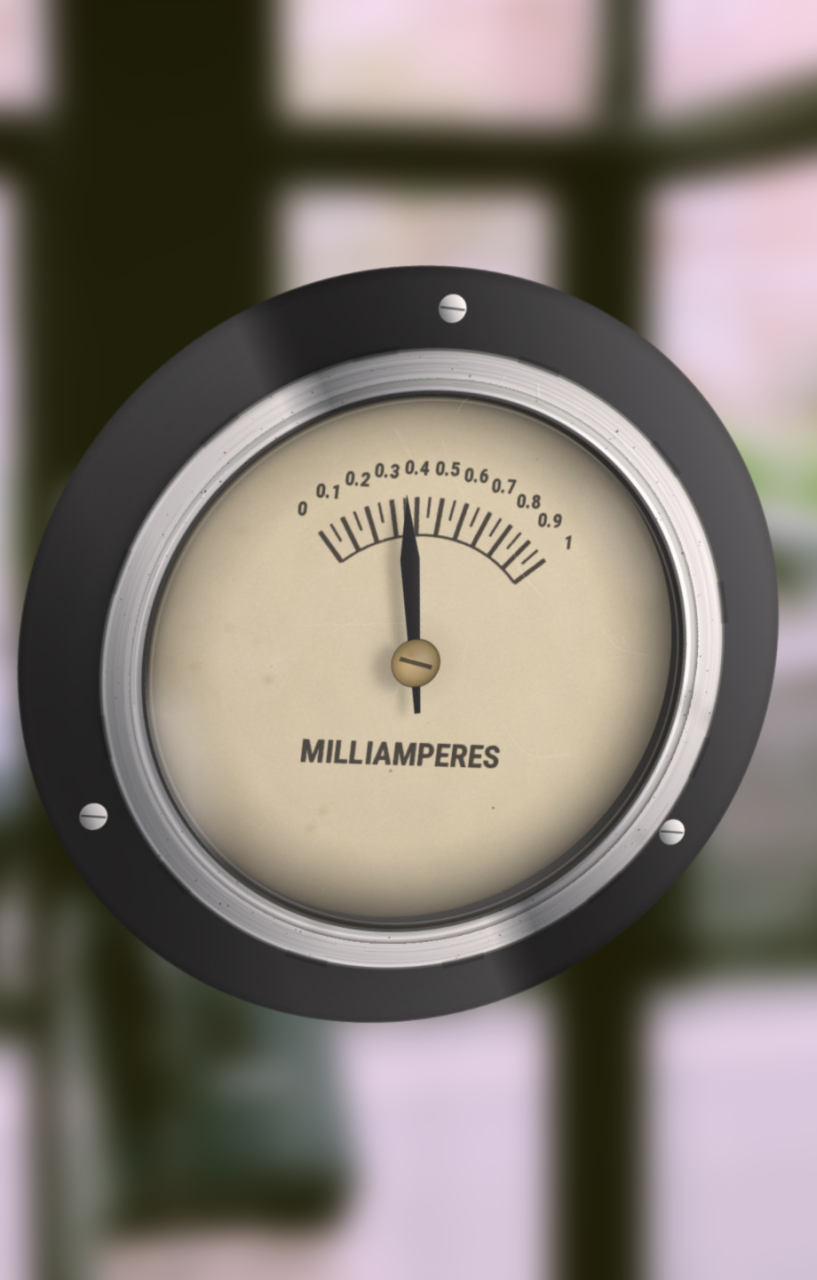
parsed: 0.35 mA
